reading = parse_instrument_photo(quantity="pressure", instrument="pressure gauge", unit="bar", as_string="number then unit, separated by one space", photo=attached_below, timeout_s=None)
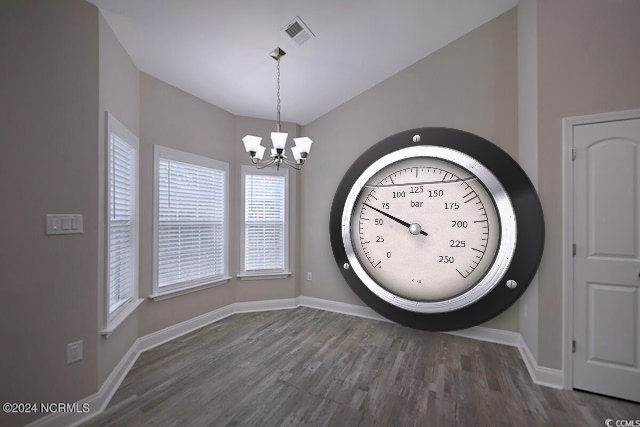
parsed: 65 bar
